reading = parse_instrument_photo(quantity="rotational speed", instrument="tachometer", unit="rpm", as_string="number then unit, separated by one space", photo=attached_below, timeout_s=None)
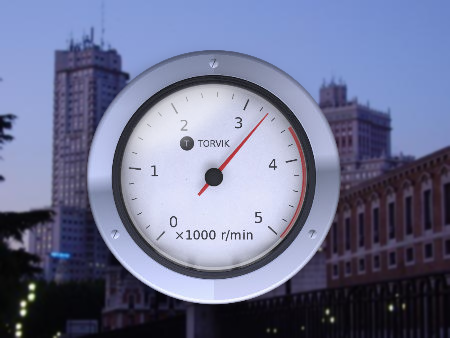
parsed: 3300 rpm
